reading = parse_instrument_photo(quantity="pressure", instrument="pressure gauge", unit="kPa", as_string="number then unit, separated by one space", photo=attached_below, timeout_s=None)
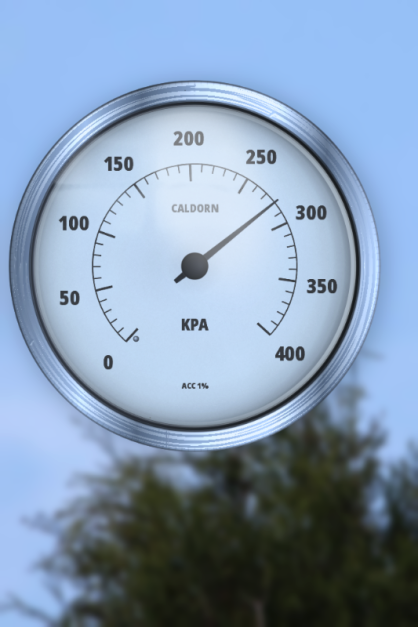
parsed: 280 kPa
